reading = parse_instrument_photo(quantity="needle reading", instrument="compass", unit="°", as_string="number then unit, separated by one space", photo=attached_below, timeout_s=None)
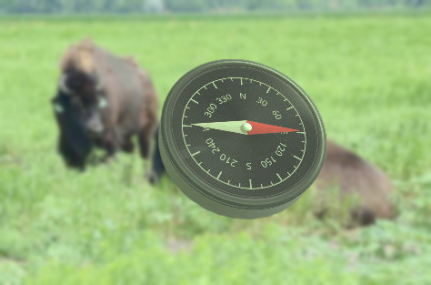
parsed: 90 °
